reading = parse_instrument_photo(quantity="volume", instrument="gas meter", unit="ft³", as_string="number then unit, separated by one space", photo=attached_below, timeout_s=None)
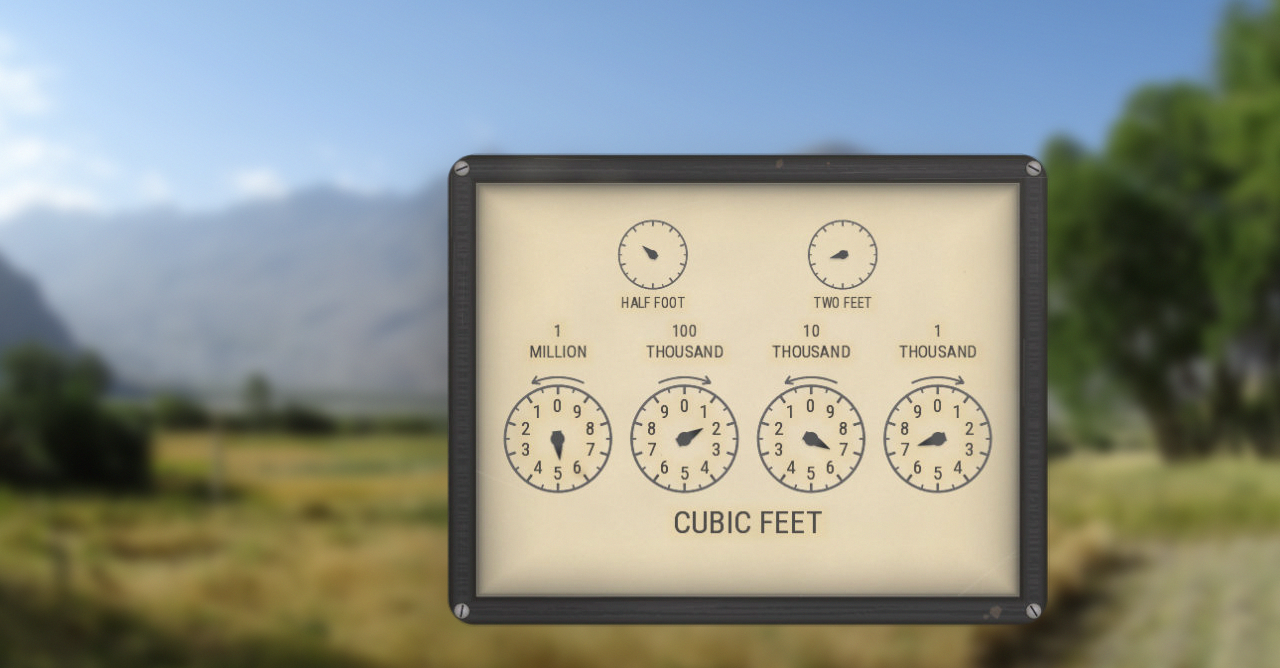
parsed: 516700 ft³
